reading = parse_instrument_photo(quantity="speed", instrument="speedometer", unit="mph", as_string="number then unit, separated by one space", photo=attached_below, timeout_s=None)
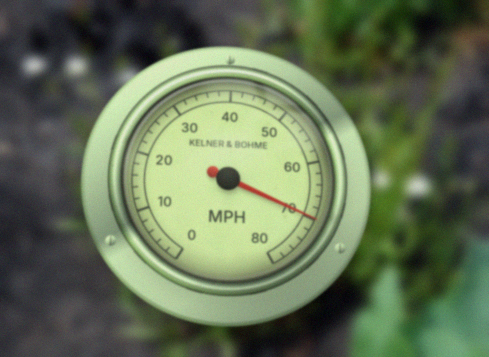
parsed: 70 mph
